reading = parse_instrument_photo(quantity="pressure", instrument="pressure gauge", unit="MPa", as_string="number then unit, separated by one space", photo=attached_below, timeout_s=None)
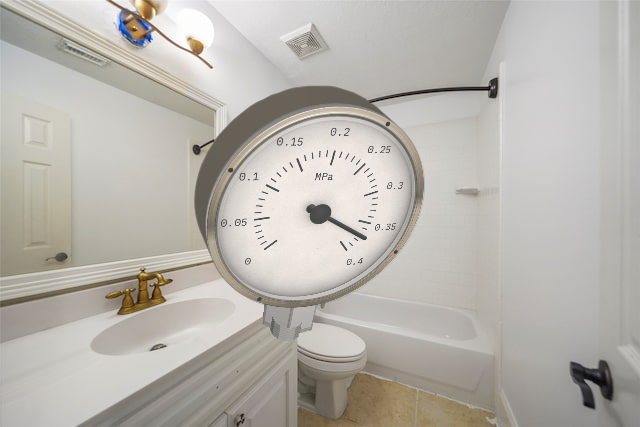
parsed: 0.37 MPa
